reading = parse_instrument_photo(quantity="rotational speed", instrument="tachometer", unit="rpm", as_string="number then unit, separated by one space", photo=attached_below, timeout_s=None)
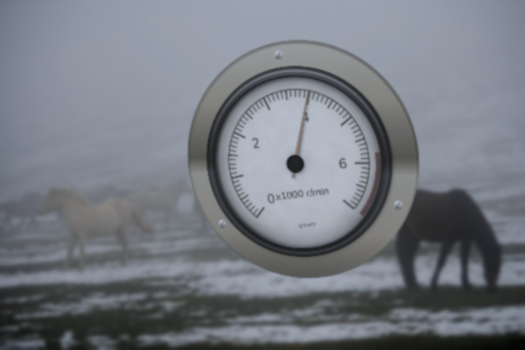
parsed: 4000 rpm
